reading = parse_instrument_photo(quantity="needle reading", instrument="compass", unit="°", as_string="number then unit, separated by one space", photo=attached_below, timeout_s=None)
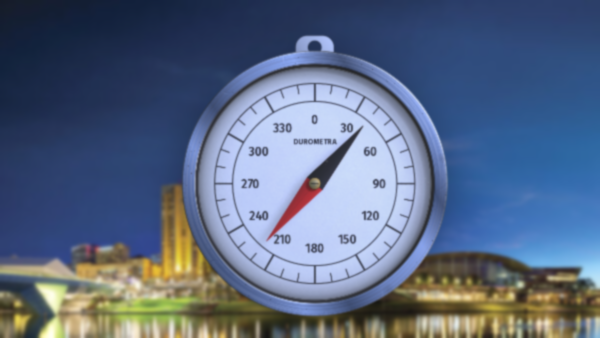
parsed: 220 °
